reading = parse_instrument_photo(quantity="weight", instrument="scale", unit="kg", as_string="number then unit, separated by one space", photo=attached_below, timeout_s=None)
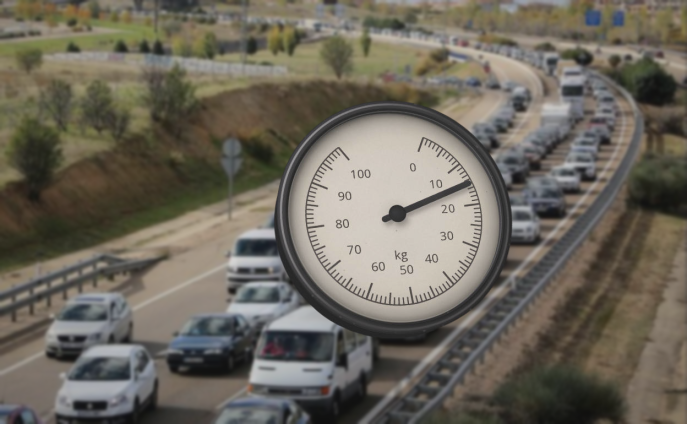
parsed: 15 kg
